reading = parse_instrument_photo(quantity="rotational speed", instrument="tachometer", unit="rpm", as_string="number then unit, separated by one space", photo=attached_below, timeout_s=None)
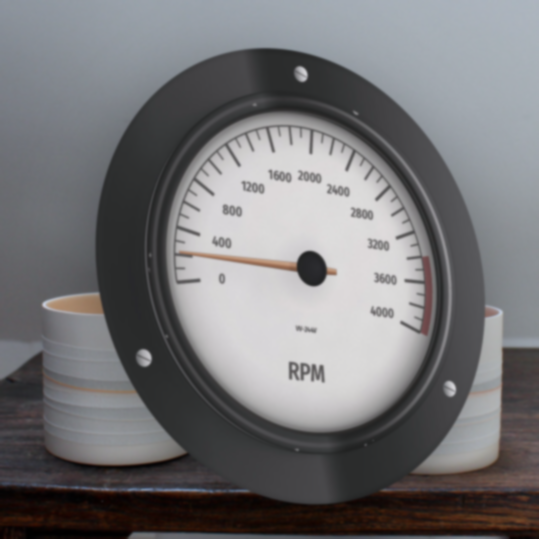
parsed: 200 rpm
